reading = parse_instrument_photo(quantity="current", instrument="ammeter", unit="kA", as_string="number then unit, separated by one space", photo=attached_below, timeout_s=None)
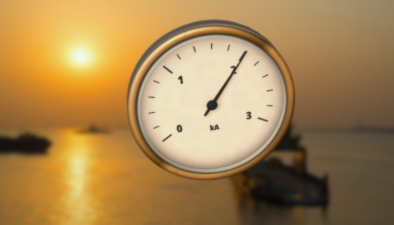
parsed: 2 kA
